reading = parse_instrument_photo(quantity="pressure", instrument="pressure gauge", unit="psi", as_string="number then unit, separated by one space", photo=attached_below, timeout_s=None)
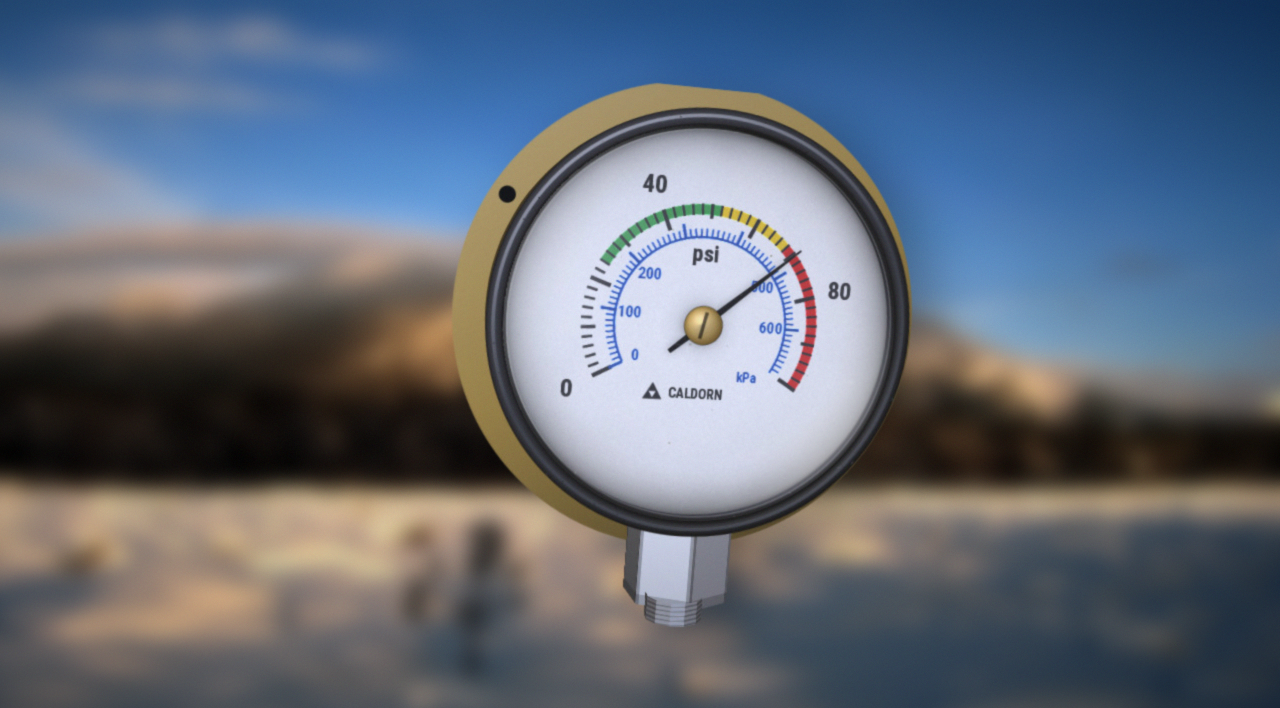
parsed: 70 psi
